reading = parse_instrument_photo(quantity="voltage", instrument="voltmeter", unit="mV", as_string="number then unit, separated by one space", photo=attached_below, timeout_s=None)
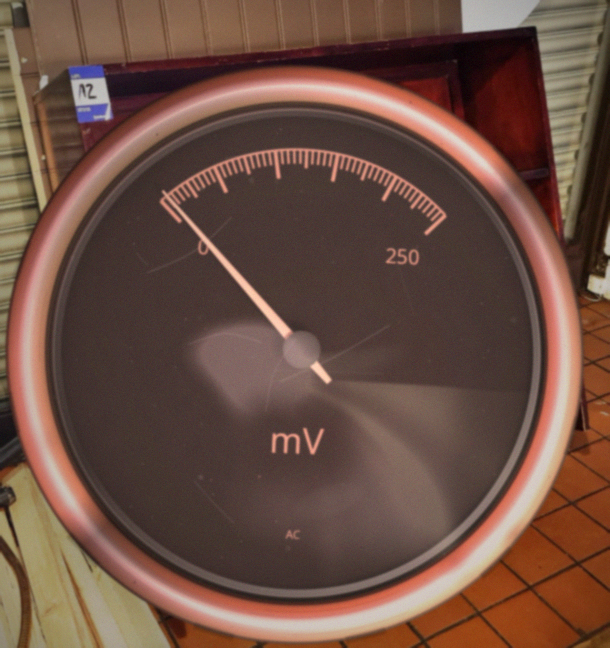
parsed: 5 mV
